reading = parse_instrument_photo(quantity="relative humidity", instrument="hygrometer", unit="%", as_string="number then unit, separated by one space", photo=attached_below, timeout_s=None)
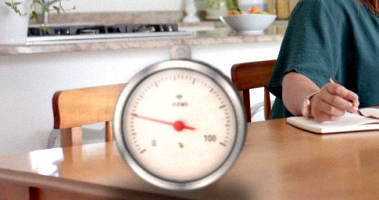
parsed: 20 %
